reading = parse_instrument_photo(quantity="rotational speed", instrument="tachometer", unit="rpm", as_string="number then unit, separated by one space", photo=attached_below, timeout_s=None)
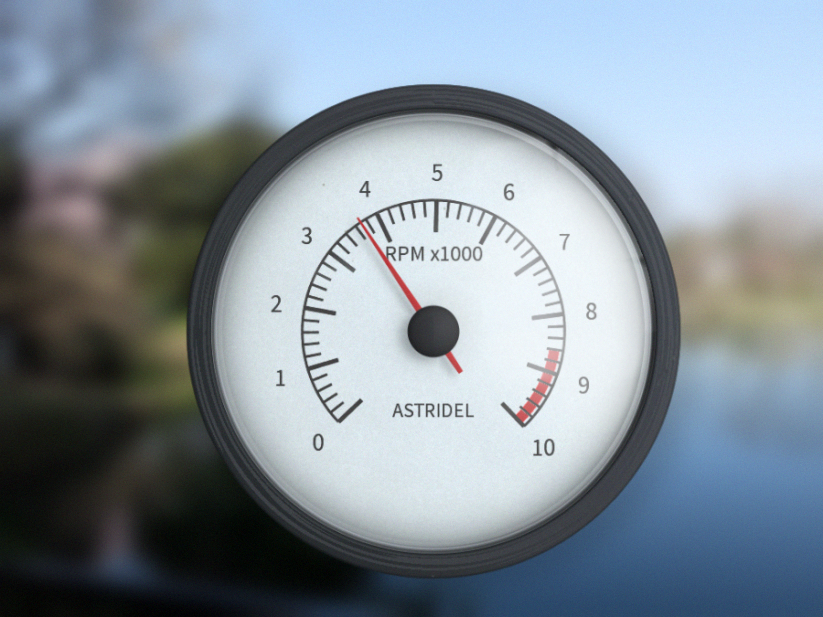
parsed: 3700 rpm
